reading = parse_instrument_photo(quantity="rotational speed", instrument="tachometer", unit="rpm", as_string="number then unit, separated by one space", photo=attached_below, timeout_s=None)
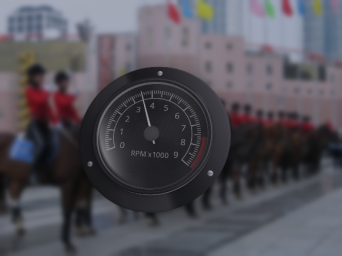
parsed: 3500 rpm
